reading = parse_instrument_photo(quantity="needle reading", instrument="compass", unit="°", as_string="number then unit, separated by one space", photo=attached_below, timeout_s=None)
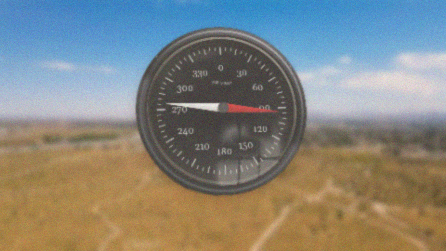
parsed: 95 °
